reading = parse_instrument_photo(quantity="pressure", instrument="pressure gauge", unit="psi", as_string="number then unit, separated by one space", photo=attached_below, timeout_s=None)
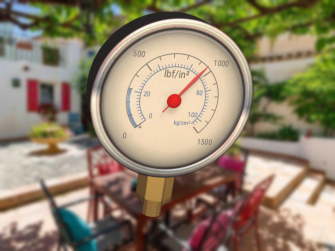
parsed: 950 psi
